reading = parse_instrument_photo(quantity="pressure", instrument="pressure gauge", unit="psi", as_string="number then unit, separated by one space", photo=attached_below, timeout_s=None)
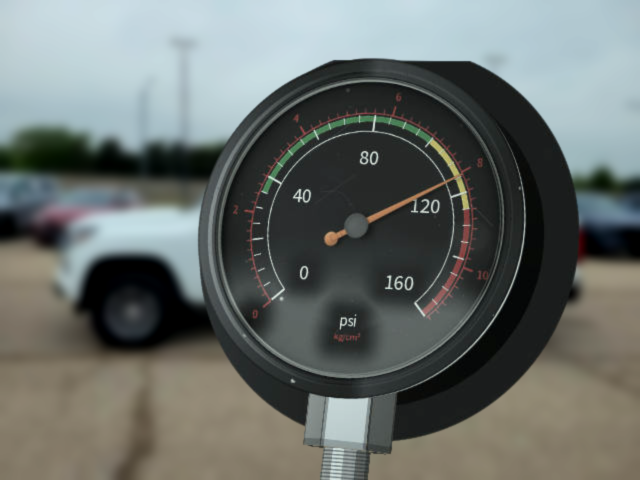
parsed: 115 psi
